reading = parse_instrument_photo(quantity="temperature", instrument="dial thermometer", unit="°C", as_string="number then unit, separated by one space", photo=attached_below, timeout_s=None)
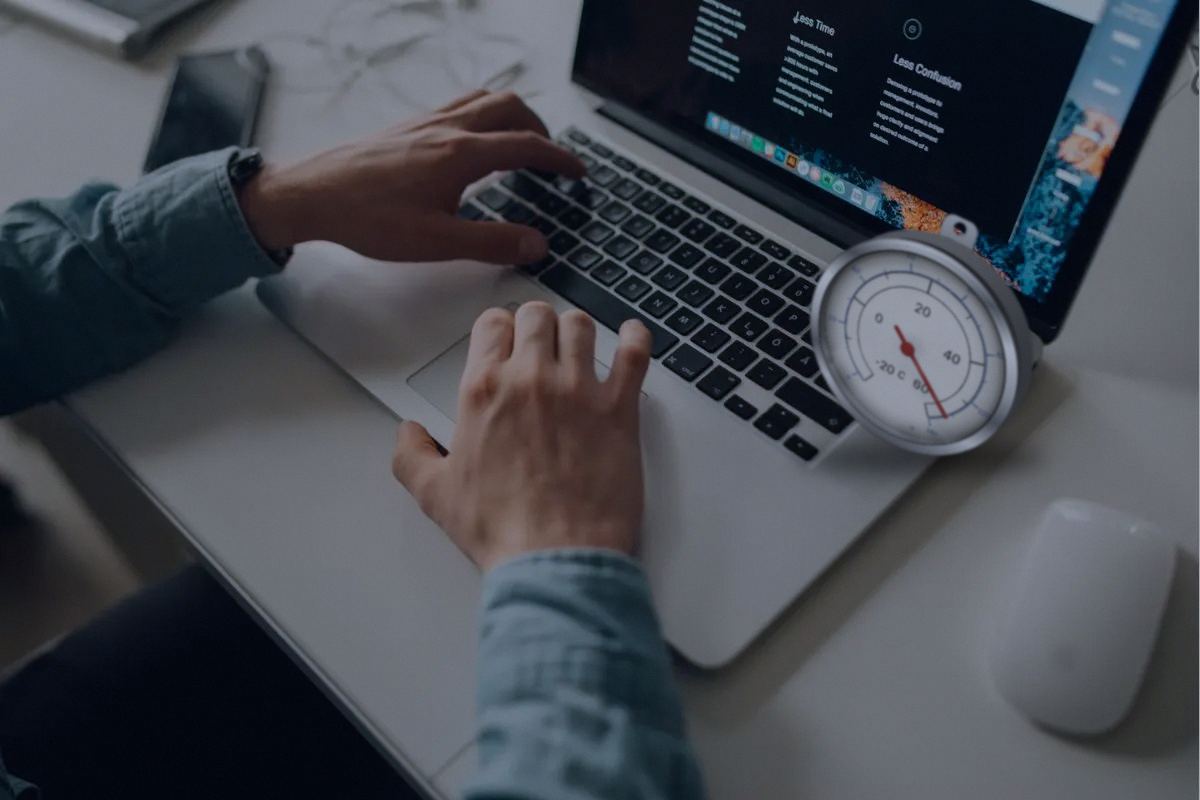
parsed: 55 °C
